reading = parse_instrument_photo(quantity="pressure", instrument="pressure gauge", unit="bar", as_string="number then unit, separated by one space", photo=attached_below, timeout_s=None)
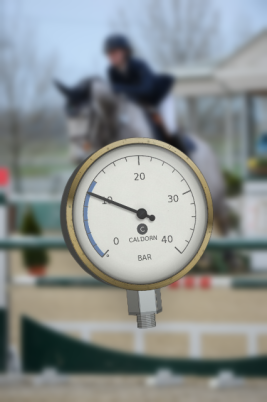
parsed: 10 bar
